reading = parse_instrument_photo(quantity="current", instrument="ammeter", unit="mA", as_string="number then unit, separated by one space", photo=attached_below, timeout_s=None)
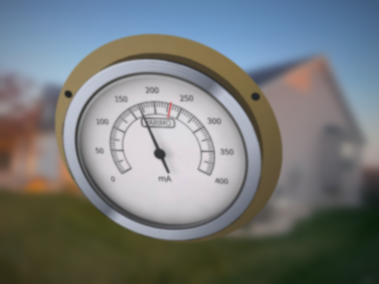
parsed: 175 mA
